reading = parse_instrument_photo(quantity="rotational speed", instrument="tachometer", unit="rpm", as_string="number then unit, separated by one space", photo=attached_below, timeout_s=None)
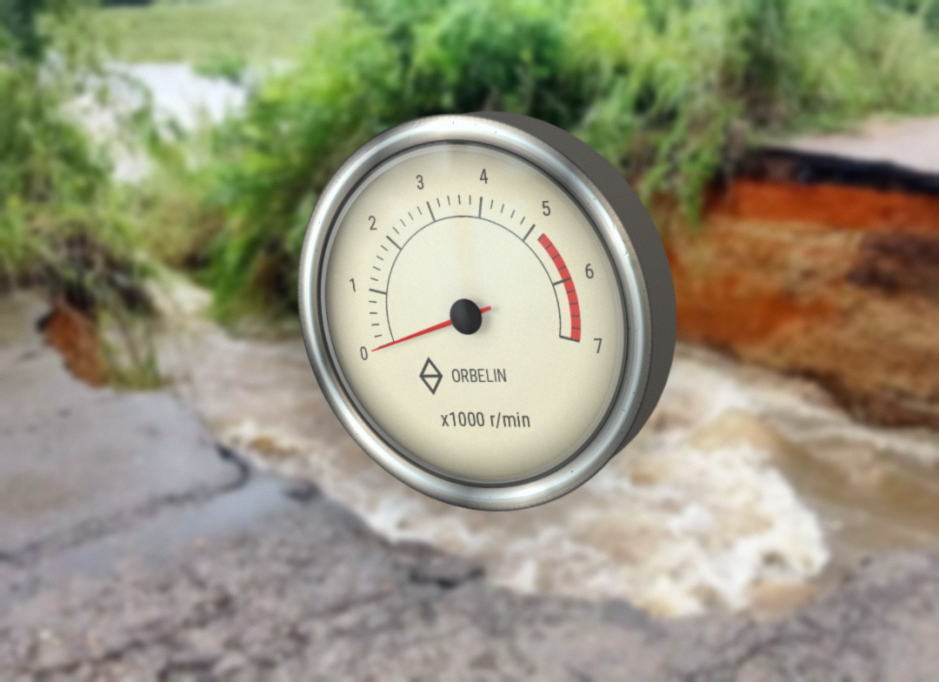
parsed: 0 rpm
